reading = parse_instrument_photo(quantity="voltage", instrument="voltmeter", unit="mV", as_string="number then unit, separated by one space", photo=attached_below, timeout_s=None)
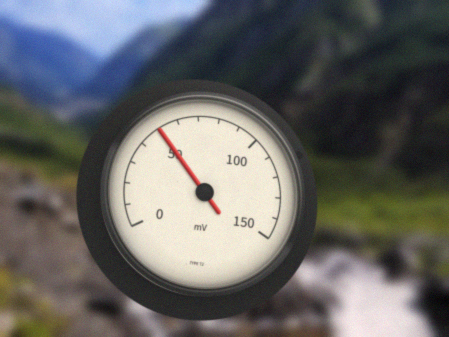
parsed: 50 mV
